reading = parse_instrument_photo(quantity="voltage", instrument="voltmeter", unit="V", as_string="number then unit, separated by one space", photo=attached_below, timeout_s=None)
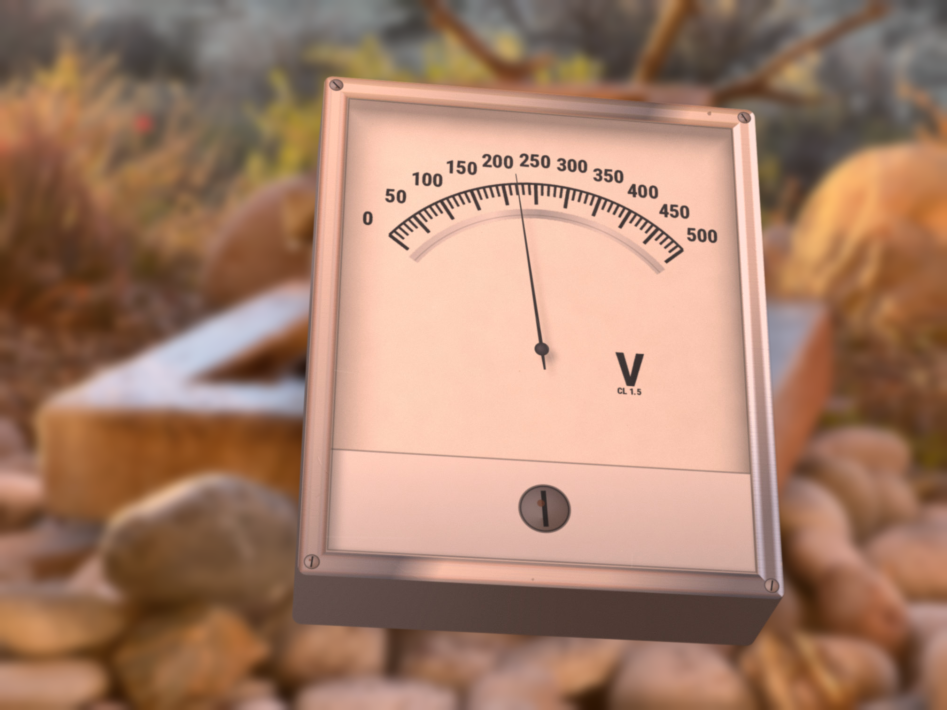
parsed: 220 V
